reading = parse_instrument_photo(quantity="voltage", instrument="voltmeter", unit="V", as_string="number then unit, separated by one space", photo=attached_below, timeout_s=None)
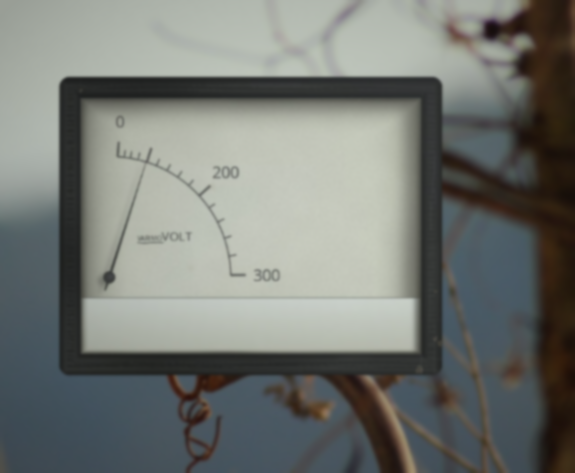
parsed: 100 V
